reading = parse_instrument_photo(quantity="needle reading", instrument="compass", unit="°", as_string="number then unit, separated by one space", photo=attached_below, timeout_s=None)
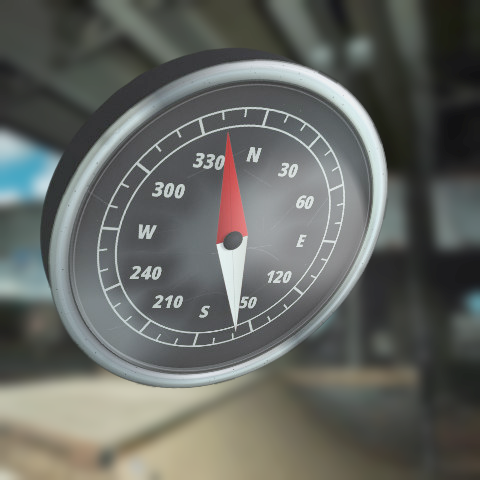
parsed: 340 °
